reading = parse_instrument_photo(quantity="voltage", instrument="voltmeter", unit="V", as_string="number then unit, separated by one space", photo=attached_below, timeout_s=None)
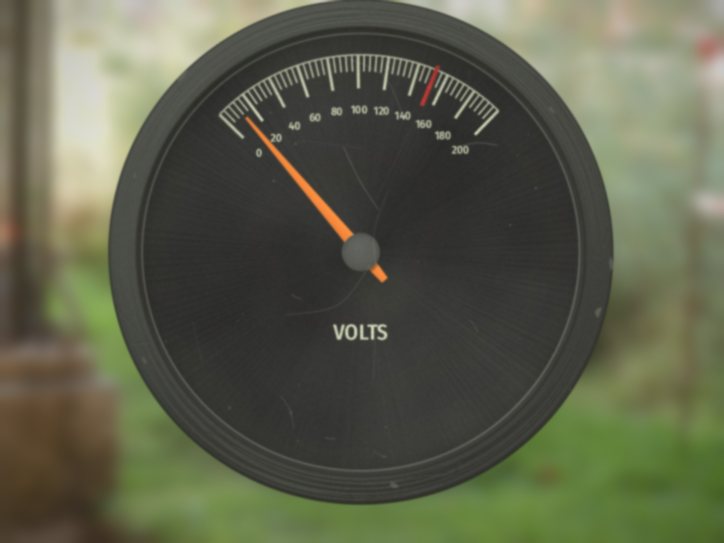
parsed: 12 V
